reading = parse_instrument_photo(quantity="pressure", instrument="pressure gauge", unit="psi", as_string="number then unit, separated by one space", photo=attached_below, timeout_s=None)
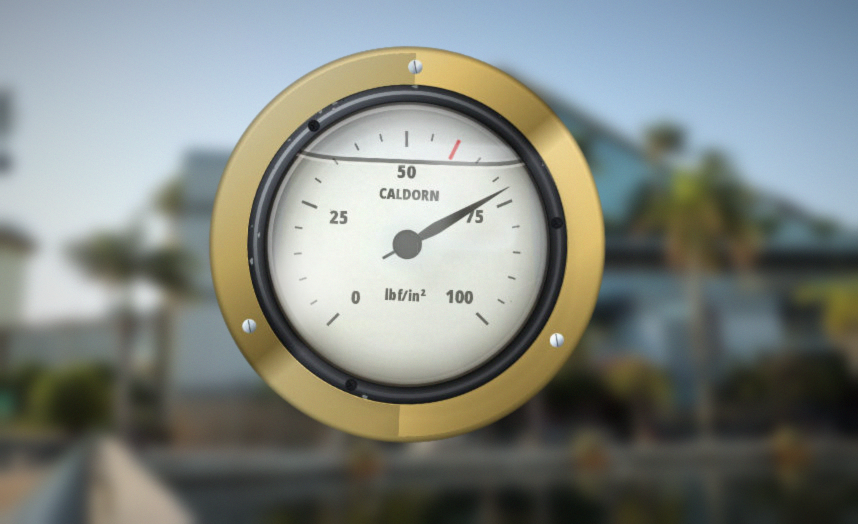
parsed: 72.5 psi
